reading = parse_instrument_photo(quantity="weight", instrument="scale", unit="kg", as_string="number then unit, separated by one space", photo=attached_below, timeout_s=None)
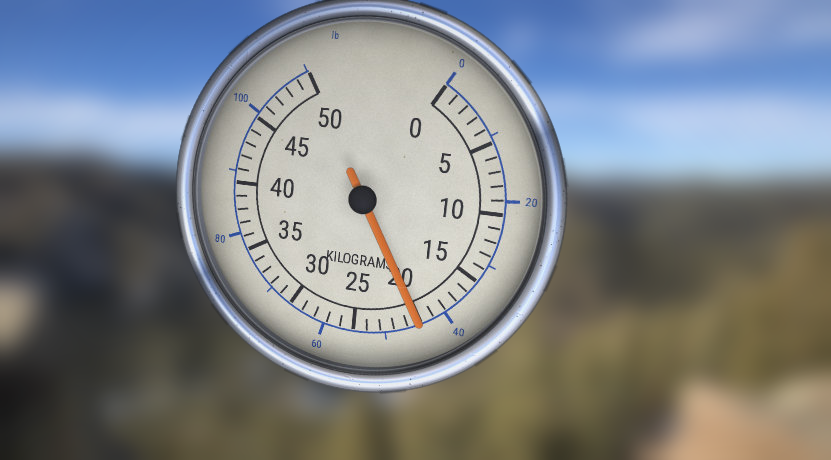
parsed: 20 kg
